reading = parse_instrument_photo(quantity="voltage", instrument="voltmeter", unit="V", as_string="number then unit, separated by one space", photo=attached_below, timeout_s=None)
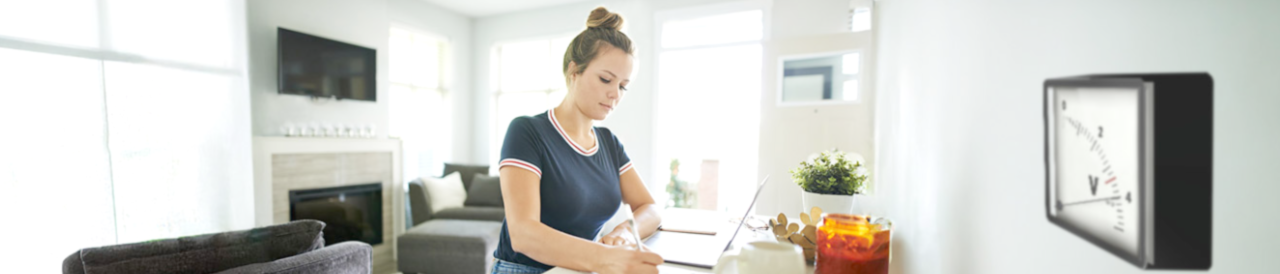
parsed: 4 V
